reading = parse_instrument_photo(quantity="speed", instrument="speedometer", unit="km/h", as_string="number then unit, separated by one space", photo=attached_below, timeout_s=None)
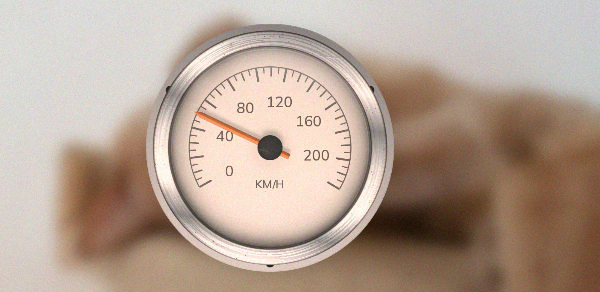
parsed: 50 km/h
